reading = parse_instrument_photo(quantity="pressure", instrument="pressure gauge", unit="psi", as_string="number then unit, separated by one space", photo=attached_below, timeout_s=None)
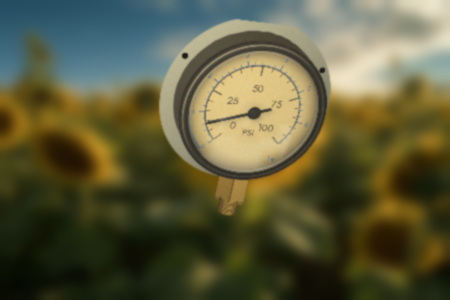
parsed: 10 psi
